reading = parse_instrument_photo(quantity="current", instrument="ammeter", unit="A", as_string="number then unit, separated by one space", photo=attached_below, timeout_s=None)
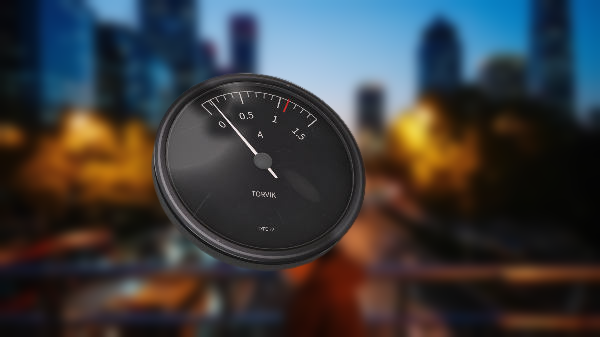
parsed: 0.1 A
